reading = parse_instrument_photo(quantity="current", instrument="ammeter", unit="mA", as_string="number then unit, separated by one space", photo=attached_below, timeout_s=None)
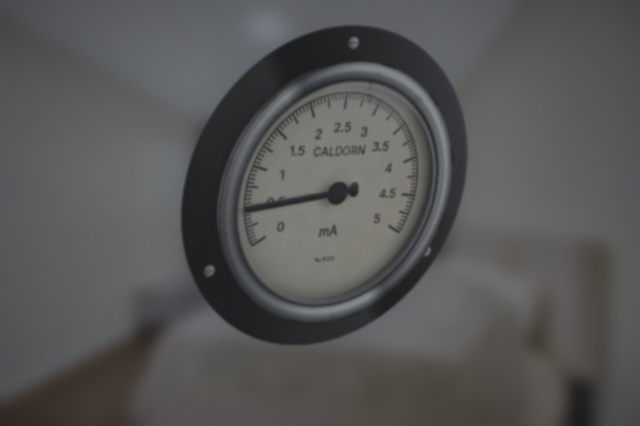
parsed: 0.5 mA
